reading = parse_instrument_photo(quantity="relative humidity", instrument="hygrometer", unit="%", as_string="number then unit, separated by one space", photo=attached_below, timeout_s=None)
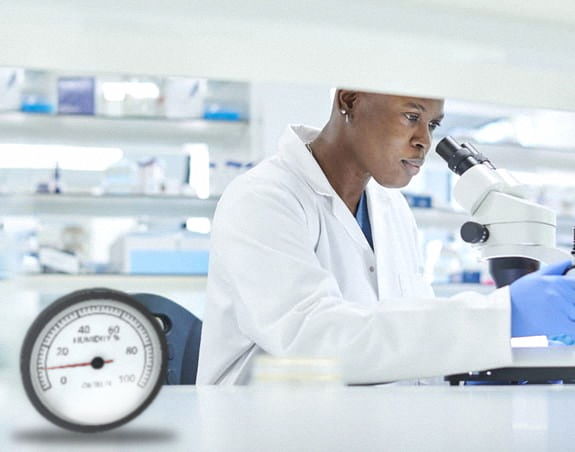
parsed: 10 %
